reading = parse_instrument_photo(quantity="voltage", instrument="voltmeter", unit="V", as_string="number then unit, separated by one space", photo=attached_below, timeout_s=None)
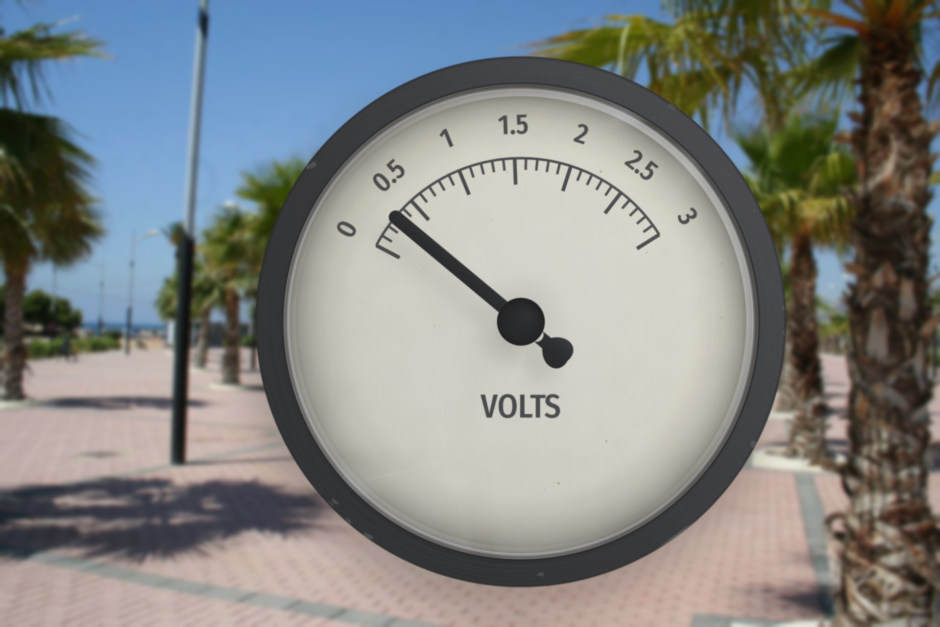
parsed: 0.3 V
